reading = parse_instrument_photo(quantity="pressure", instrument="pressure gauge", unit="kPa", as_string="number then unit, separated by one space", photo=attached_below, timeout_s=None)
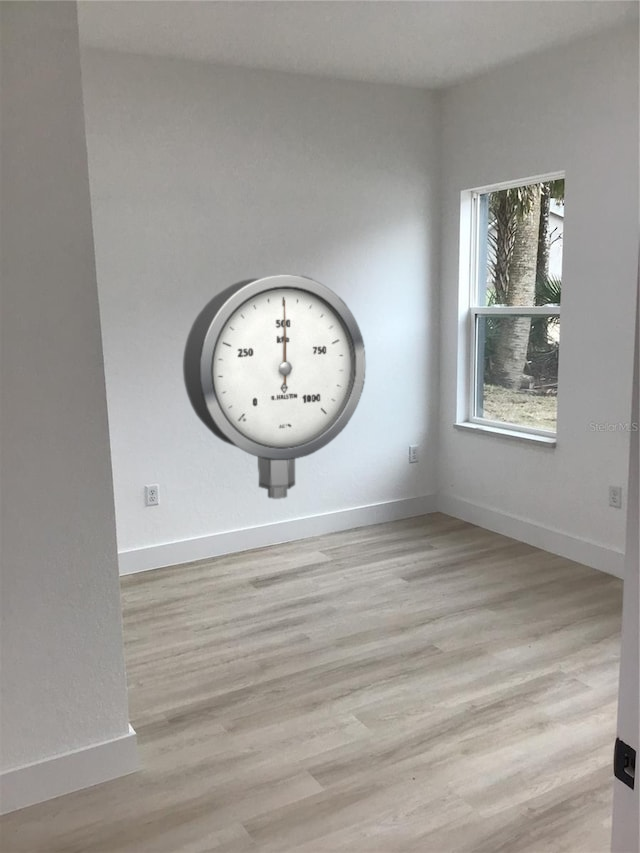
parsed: 500 kPa
